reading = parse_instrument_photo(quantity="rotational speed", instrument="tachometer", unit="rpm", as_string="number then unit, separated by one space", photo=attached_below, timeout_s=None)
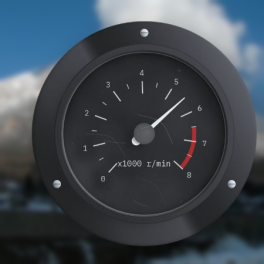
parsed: 5500 rpm
